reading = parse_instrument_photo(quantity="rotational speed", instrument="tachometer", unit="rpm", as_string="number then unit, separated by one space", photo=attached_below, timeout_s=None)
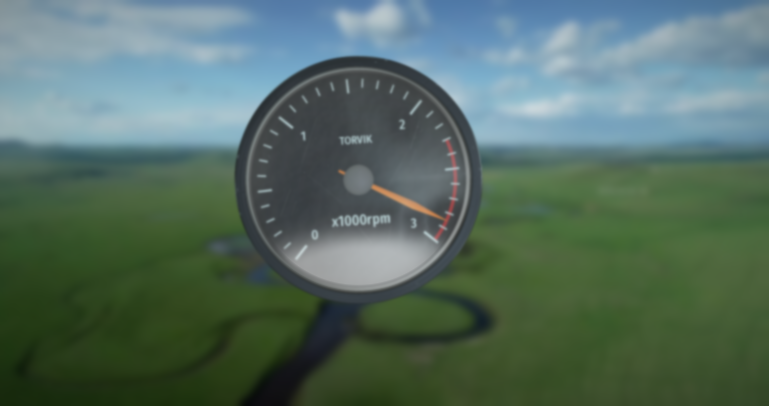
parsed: 2850 rpm
